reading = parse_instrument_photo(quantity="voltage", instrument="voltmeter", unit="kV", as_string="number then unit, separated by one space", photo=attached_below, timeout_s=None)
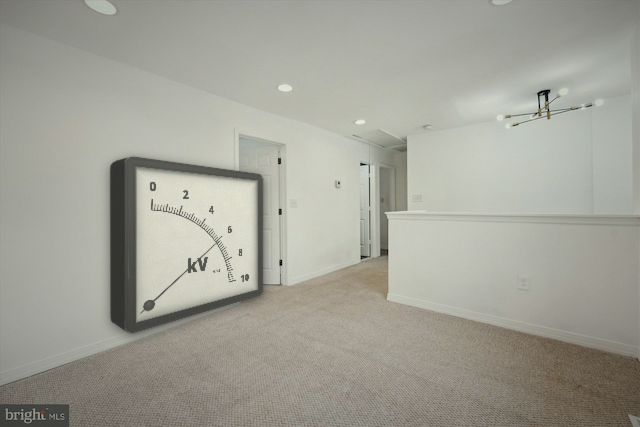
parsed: 6 kV
